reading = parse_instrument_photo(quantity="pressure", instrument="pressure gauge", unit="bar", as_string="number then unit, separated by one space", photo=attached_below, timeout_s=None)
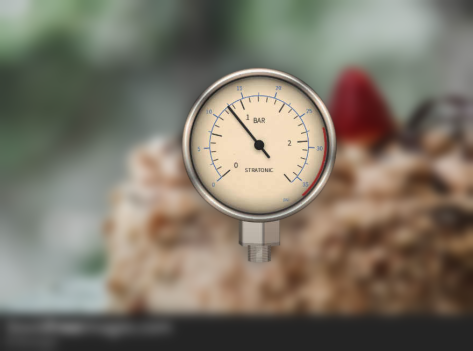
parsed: 0.85 bar
